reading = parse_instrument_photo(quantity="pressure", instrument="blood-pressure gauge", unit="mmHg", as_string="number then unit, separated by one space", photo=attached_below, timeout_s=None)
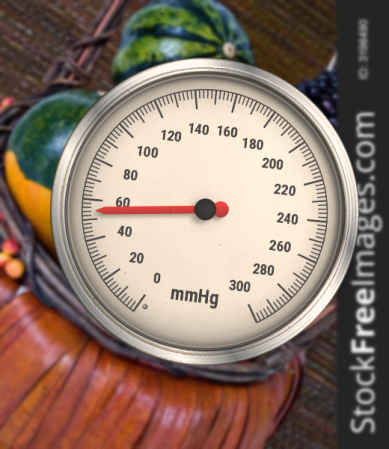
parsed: 54 mmHg
